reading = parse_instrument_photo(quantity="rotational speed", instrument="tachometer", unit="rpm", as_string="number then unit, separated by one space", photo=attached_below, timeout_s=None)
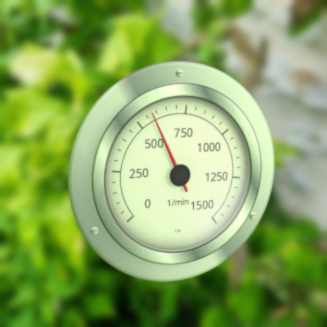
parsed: 575 rpm
